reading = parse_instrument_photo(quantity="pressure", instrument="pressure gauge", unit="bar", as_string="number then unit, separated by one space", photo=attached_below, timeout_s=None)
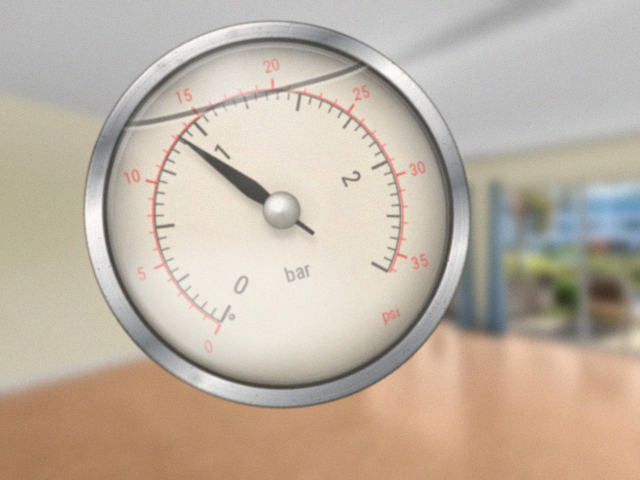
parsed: 0.9 bar
